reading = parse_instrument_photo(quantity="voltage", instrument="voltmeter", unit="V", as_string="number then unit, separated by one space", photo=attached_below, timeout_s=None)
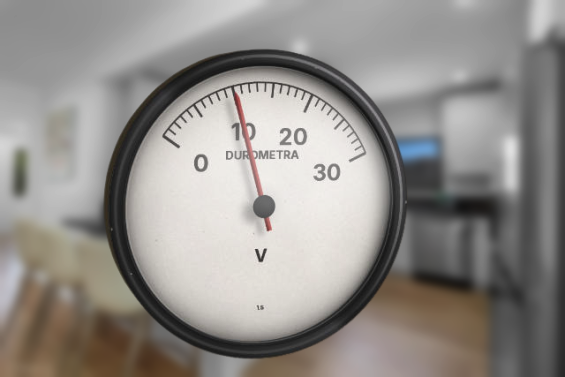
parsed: 10 V
